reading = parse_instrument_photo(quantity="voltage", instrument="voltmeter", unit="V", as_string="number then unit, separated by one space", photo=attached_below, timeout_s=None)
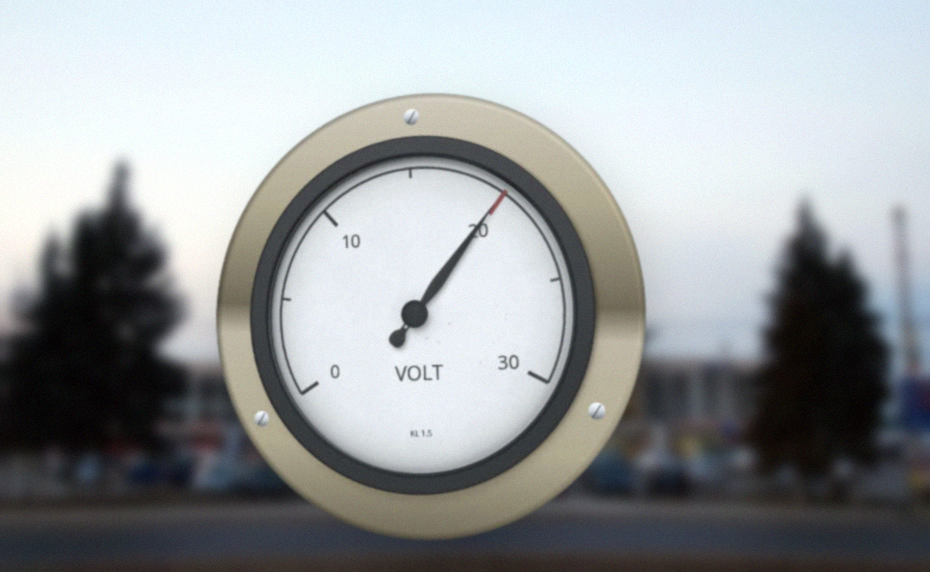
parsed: 20 V
